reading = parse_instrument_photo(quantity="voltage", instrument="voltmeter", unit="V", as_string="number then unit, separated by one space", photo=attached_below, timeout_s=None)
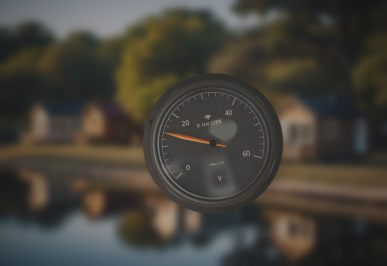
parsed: 14 V
